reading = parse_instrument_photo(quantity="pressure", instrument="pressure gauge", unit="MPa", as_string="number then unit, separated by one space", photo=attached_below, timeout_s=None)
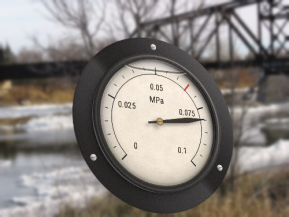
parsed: 0.08 MPa
